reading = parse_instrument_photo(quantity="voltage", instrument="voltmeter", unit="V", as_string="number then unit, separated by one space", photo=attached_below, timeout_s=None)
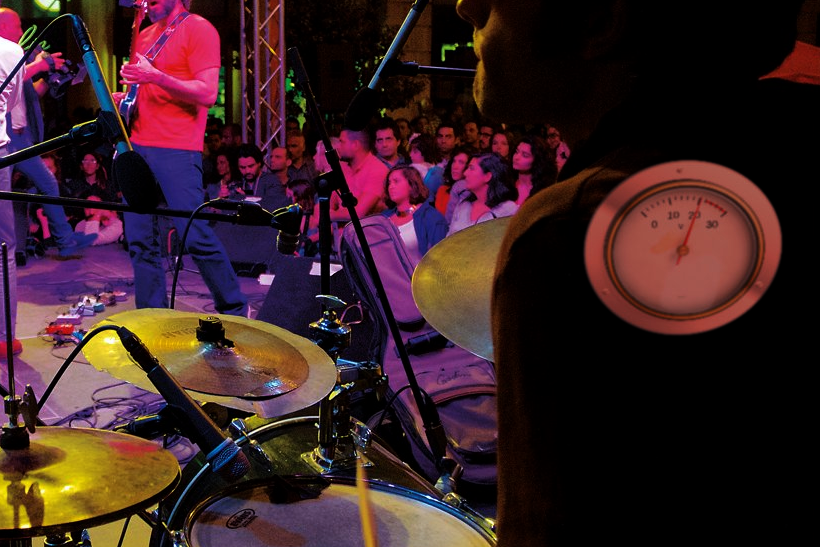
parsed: 20 V
